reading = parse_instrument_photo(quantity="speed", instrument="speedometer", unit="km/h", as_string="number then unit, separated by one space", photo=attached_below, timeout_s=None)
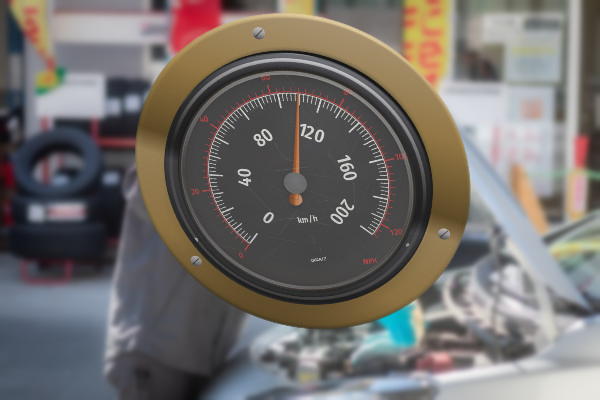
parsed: 110 km/h
